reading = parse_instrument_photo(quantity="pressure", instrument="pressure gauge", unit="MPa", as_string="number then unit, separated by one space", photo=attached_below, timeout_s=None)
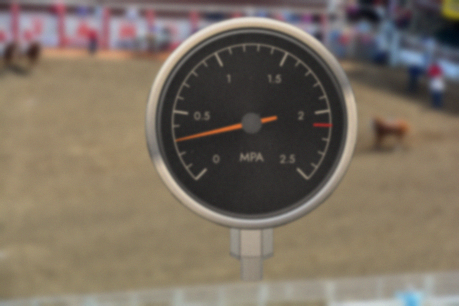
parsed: 0.3 MPa
